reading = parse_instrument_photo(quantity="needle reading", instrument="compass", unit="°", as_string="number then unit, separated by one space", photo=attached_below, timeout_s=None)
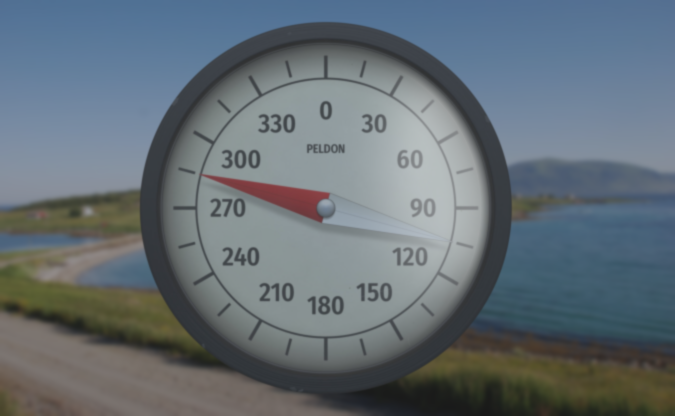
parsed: 285 °
